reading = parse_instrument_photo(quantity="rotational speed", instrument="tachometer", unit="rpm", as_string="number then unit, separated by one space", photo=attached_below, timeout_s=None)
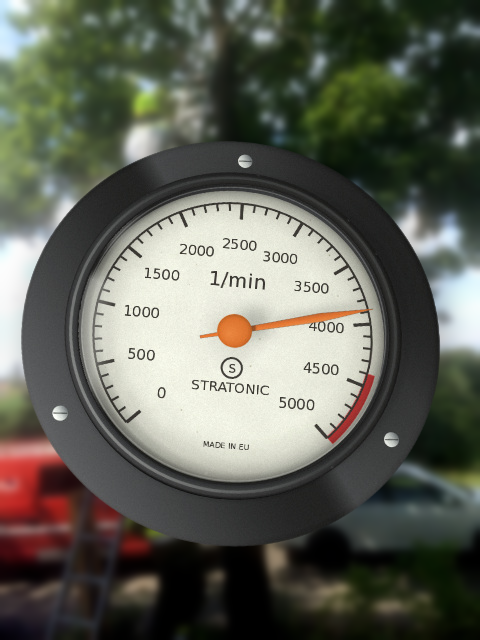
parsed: 3900 rpm
